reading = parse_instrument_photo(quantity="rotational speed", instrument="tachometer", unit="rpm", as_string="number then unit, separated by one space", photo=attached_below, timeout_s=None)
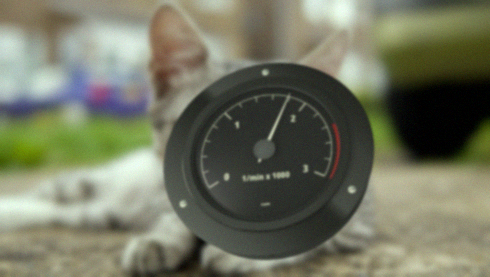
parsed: 1800 rpm
